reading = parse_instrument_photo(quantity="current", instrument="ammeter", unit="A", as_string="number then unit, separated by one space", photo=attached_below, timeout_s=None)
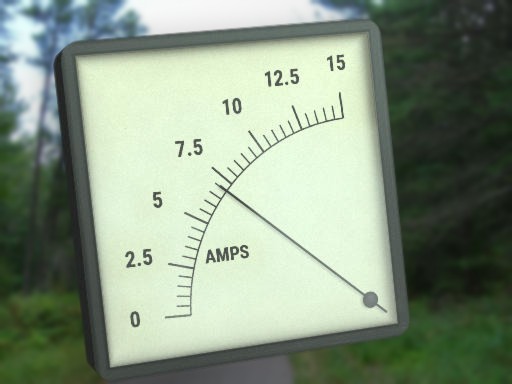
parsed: 7 A
